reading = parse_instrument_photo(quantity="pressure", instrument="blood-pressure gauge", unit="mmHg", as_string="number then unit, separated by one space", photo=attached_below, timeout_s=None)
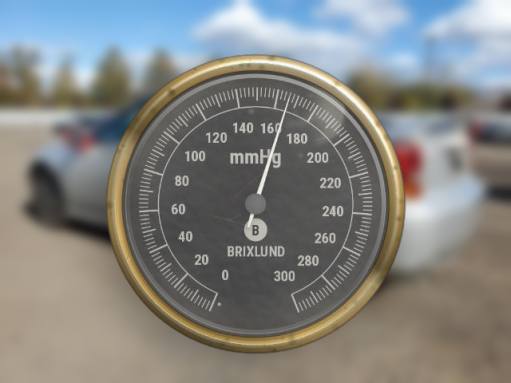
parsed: 166 mmHg
